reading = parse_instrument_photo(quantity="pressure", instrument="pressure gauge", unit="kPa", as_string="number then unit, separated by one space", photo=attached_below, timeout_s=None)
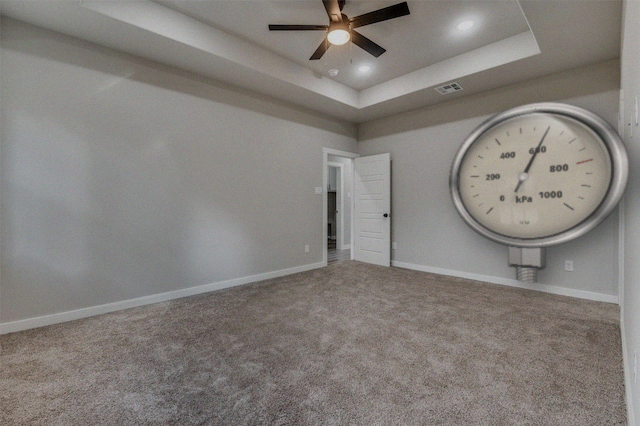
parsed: 600 kPa
